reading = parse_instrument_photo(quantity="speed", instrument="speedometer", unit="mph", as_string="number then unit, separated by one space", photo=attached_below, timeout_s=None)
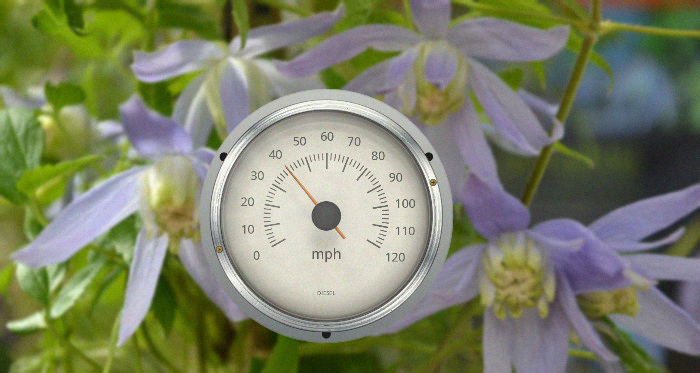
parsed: 40 mph
